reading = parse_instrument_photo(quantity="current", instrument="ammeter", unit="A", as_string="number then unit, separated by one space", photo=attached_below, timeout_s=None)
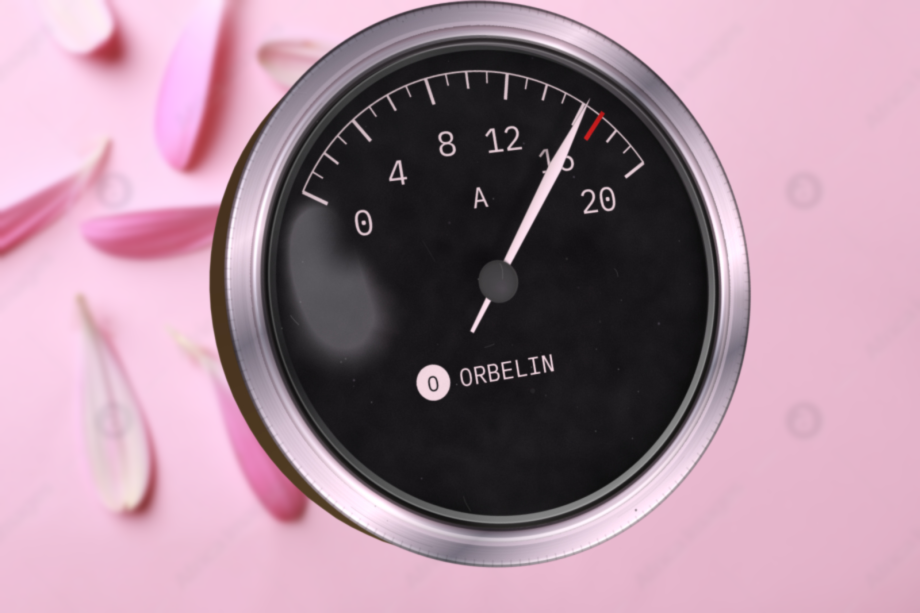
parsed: 16 A
